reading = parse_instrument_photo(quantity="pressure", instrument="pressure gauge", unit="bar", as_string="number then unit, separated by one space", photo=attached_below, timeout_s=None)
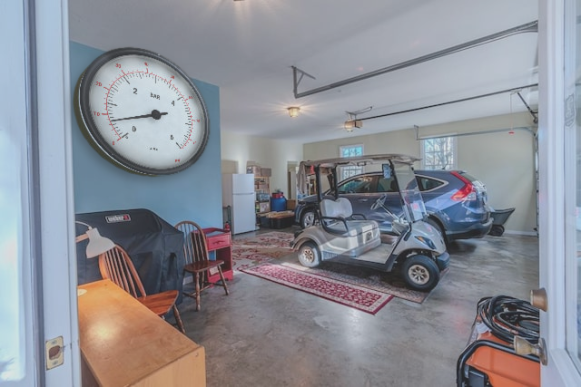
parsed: 0.5 bar
